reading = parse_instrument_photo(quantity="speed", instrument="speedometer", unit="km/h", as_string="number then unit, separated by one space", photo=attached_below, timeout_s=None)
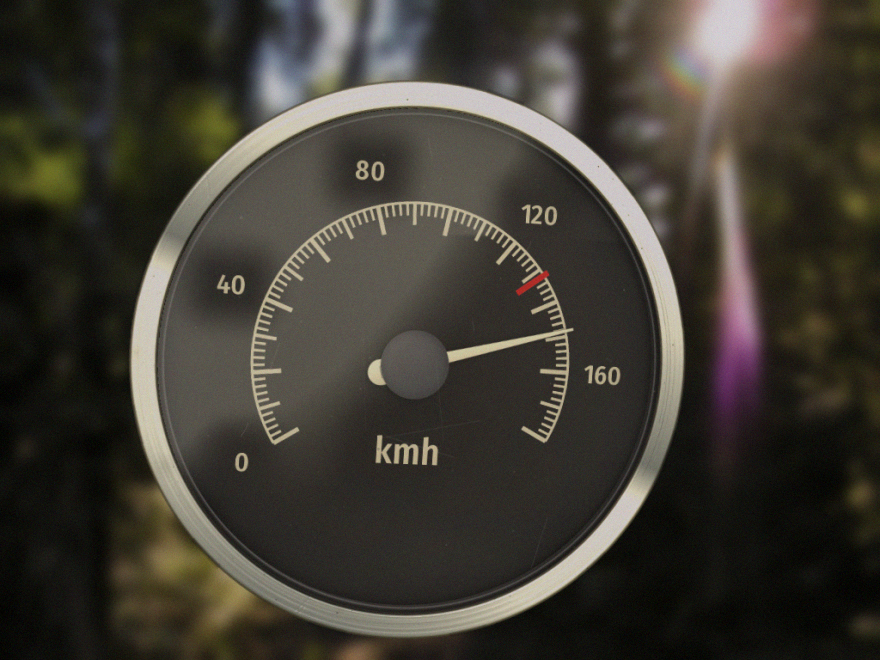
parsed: 148 km/h
